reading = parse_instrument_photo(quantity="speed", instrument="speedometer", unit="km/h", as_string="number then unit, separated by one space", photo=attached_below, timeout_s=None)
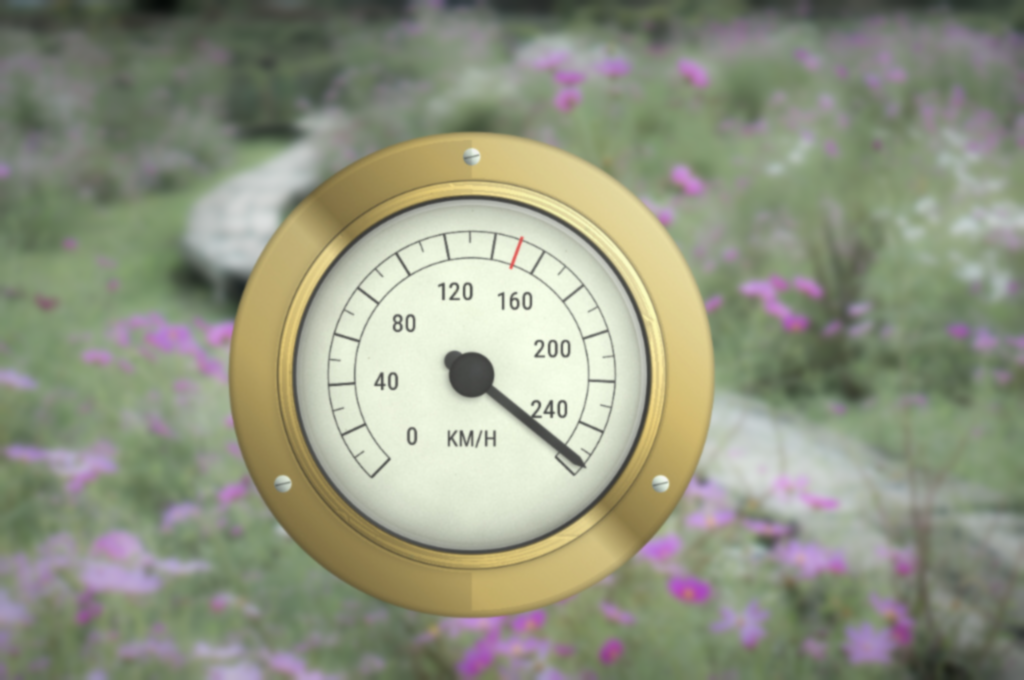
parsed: 255 km/h
